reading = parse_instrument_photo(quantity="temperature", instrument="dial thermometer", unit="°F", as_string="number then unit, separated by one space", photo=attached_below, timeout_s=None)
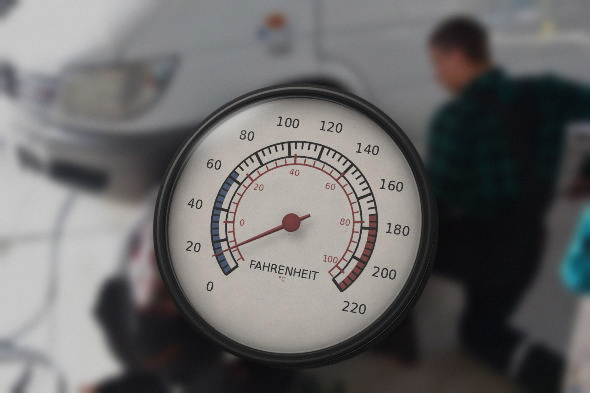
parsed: 12 °F
